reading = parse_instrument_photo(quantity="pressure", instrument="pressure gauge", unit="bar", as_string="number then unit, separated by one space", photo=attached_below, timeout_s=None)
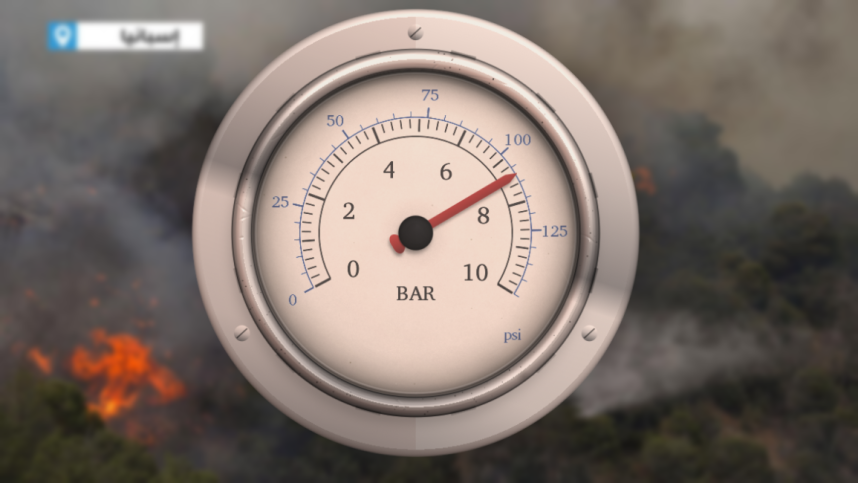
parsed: 7.4 bar
